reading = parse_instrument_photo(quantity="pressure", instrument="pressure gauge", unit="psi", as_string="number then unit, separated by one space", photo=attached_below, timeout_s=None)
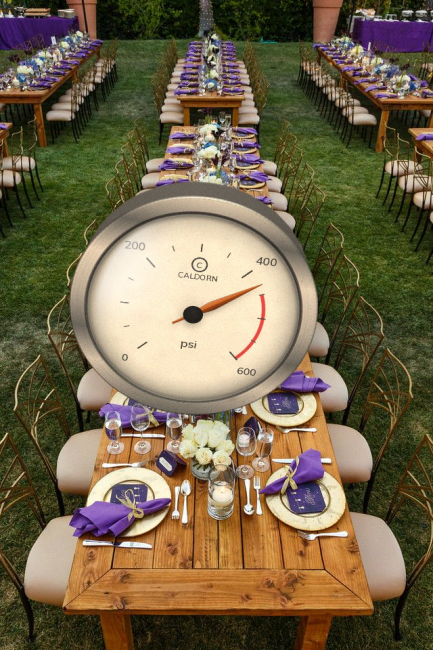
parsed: 425 psi
